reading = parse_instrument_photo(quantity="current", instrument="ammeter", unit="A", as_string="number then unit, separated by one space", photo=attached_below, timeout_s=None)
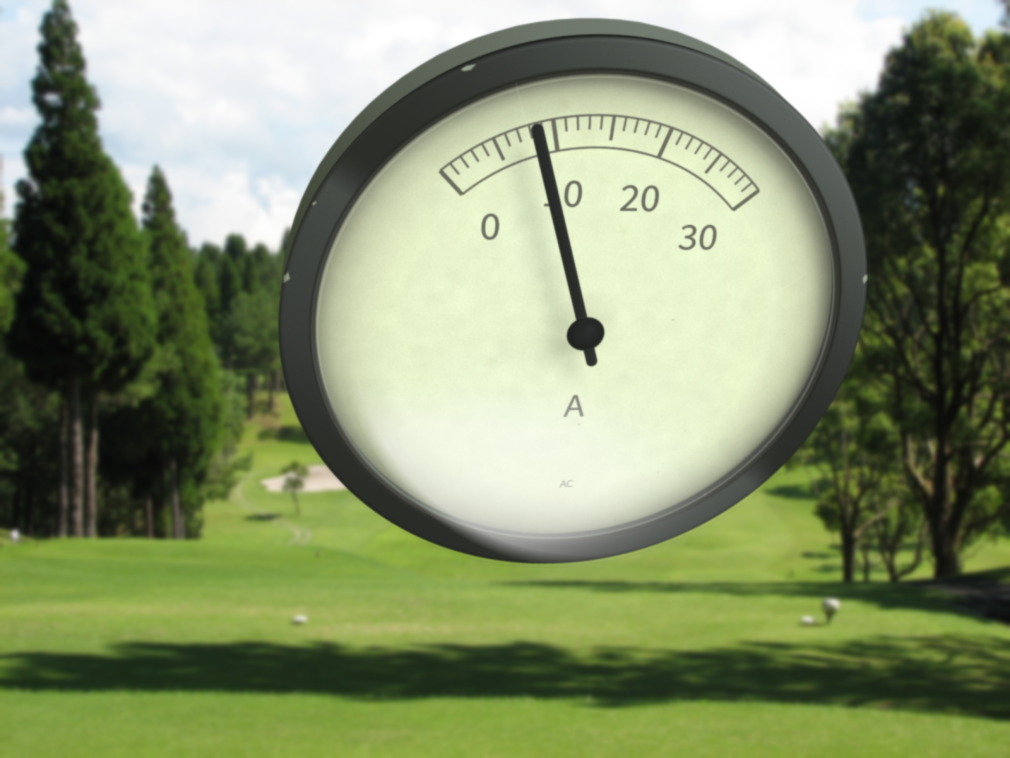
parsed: 8.5 A
